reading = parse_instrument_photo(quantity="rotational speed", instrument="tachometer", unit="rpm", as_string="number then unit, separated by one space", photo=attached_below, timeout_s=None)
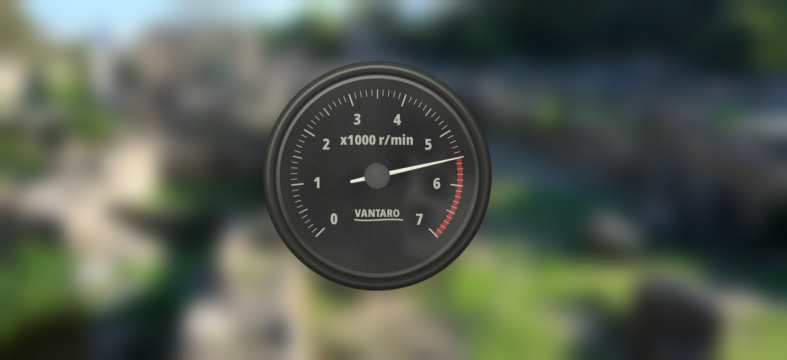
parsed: 5500 rpm
